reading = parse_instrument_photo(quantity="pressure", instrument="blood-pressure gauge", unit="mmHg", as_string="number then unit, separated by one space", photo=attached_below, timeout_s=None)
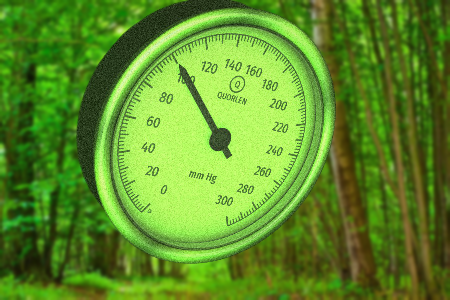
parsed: 100 mmHg
